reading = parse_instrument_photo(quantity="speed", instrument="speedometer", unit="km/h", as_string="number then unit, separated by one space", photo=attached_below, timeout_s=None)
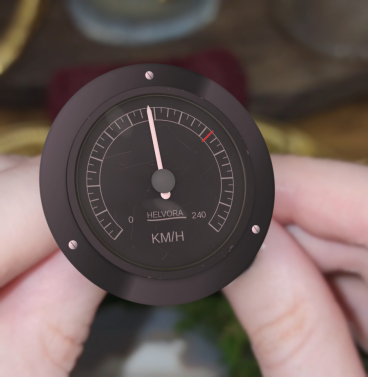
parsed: 115 km/h
